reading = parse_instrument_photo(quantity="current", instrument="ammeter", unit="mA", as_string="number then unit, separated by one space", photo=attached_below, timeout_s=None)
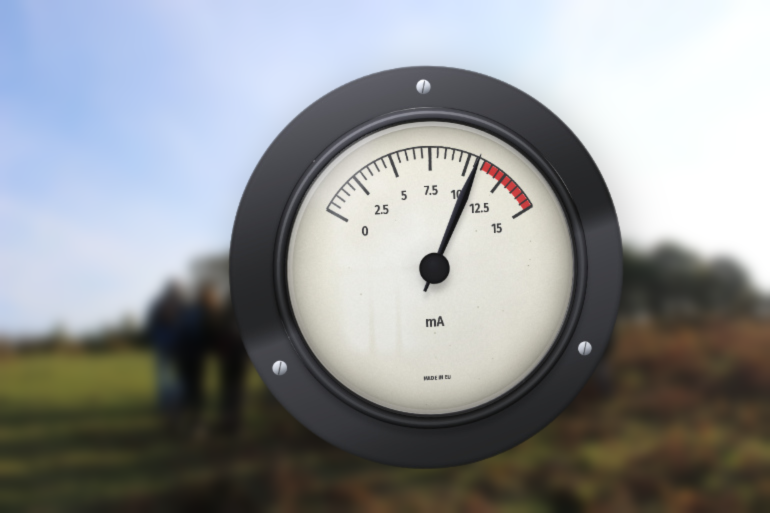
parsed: 10.5 mA
